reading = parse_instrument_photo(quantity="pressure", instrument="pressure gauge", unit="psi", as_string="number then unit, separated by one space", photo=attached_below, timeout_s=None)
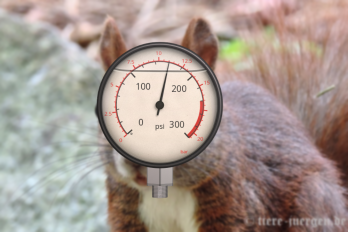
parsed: 160 psi
